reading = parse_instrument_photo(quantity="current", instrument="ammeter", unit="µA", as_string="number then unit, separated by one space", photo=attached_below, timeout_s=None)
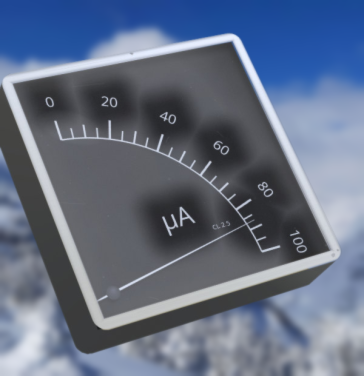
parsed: 87.5 µA
